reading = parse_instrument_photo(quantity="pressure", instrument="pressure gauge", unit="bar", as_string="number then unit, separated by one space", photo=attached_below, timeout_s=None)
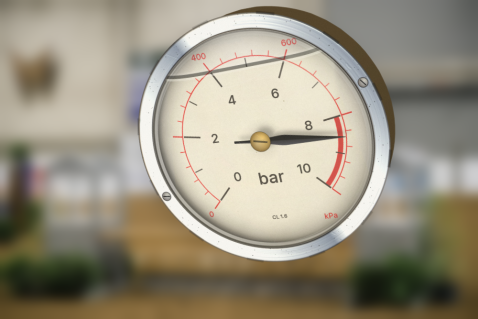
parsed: 8.5 bar
